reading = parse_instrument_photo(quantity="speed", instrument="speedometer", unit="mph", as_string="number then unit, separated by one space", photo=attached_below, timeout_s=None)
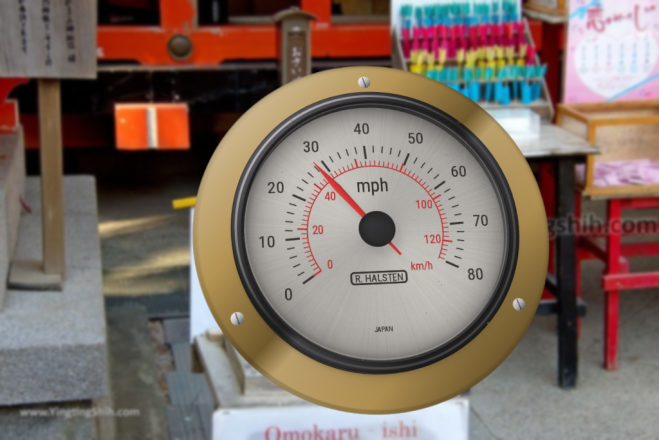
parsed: 28 mph
